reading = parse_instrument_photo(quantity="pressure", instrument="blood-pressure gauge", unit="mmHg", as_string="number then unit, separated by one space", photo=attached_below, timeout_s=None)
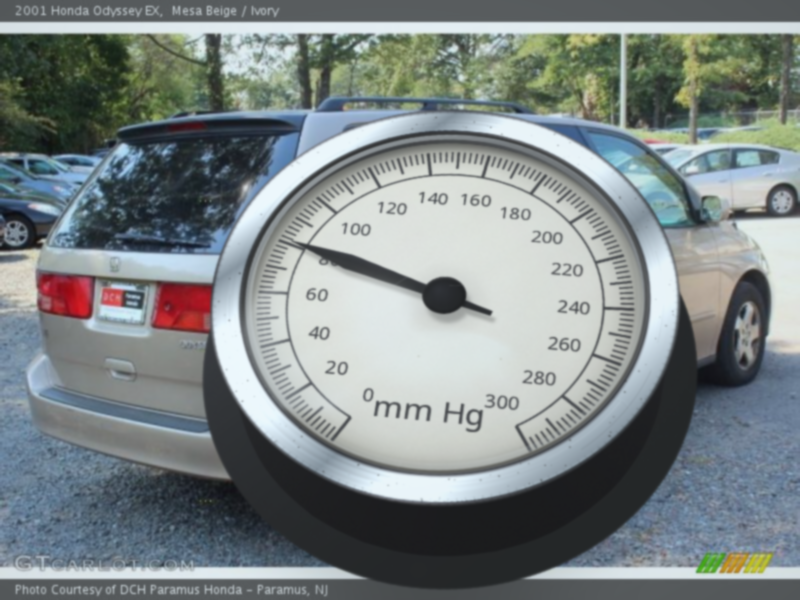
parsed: 80 mmHg
